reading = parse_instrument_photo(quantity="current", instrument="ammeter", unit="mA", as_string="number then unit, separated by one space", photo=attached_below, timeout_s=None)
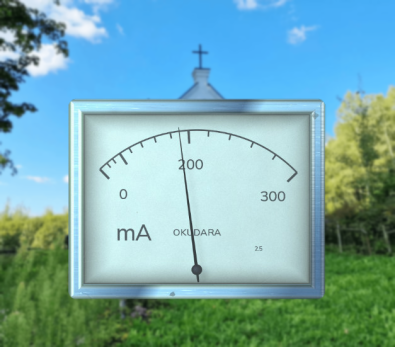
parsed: 190 mA
